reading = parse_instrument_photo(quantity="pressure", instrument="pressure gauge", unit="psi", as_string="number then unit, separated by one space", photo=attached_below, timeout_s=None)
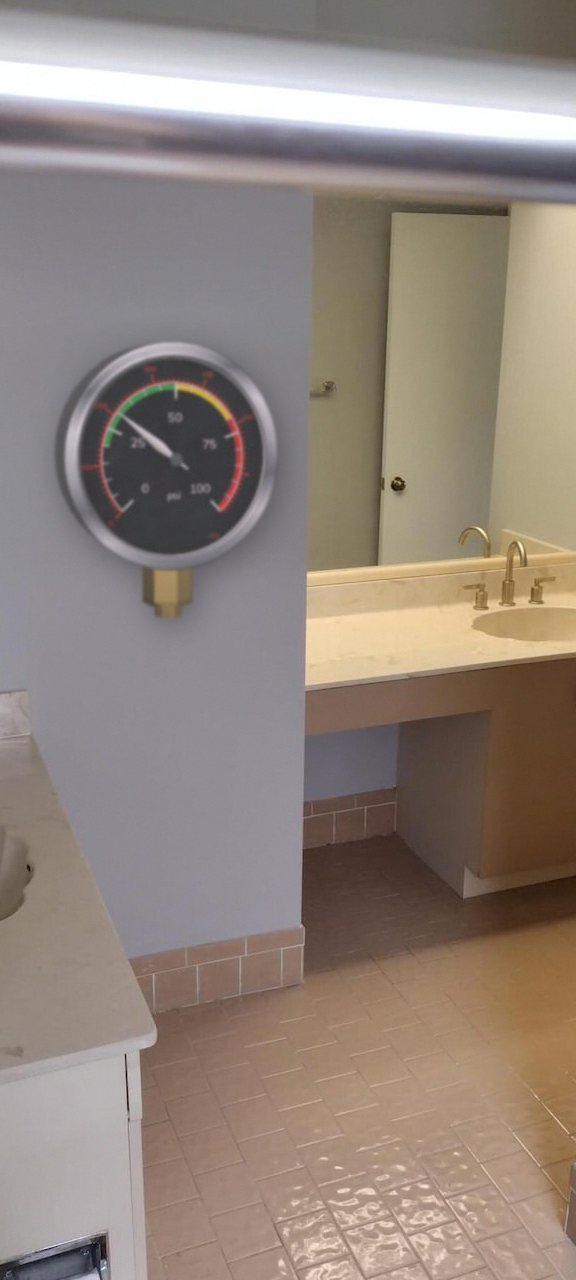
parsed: 30 psi
